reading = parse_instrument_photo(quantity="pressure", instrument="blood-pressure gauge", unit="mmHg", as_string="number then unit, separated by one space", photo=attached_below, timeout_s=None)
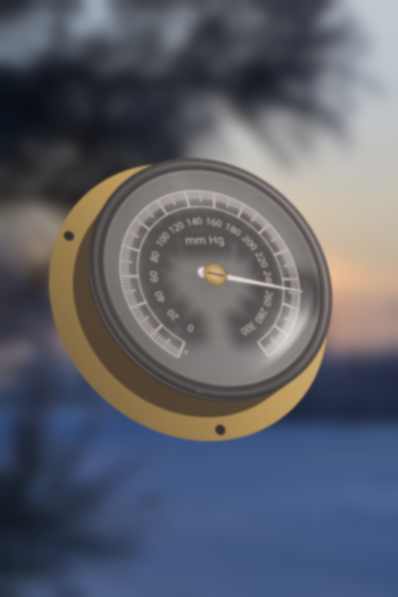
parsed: 250 mmHg
